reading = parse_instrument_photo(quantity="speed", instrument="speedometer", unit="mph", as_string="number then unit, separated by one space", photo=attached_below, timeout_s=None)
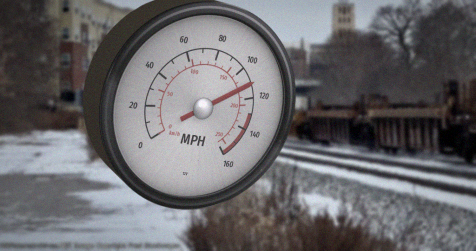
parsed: 110 mph
